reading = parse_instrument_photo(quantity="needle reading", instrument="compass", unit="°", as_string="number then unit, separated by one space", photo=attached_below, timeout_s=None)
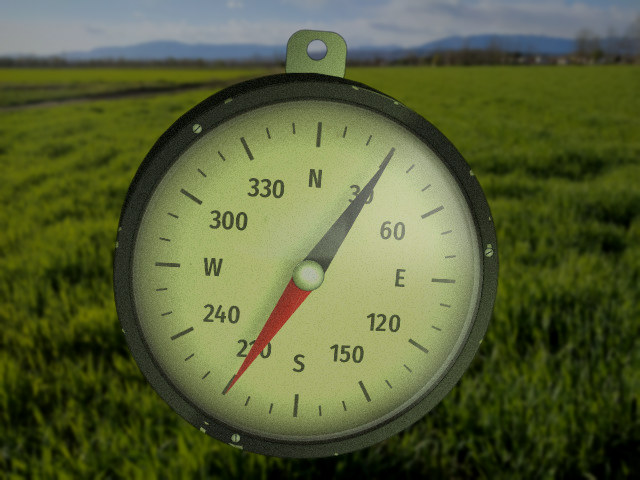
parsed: 210 °
